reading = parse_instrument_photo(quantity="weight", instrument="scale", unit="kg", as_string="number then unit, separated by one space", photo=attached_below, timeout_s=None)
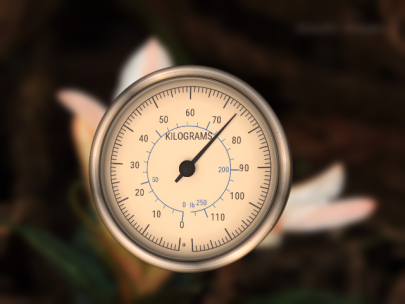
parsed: 74 kg
